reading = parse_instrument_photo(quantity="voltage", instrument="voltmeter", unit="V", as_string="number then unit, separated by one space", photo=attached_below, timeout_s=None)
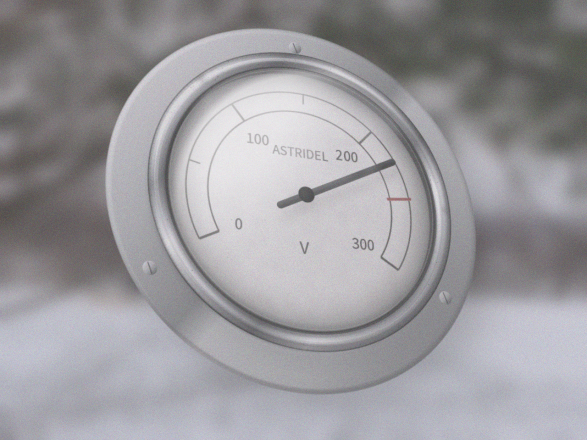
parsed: 225 V
